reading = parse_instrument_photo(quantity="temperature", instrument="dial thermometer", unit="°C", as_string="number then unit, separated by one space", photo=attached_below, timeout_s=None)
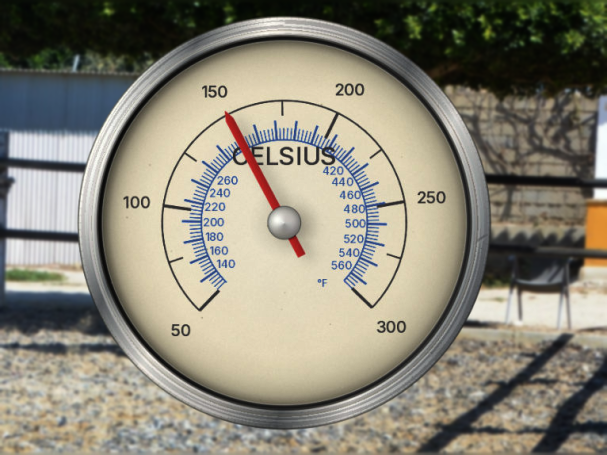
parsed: 150 °C
